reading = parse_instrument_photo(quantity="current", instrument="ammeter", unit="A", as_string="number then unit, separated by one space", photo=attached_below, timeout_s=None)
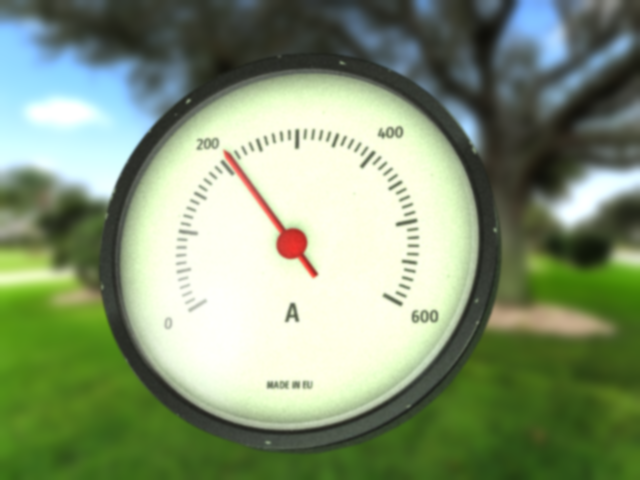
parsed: 210 A
